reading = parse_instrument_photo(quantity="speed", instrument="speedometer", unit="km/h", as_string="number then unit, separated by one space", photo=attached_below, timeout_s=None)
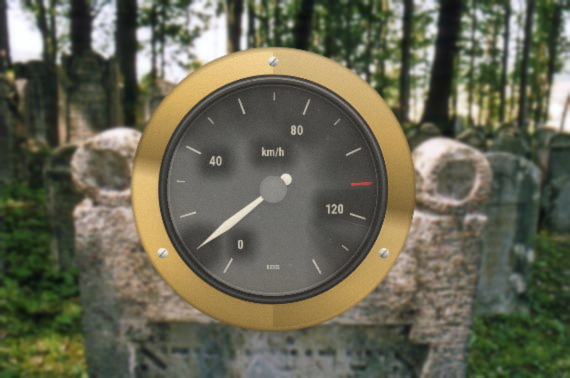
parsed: 10 km/h
